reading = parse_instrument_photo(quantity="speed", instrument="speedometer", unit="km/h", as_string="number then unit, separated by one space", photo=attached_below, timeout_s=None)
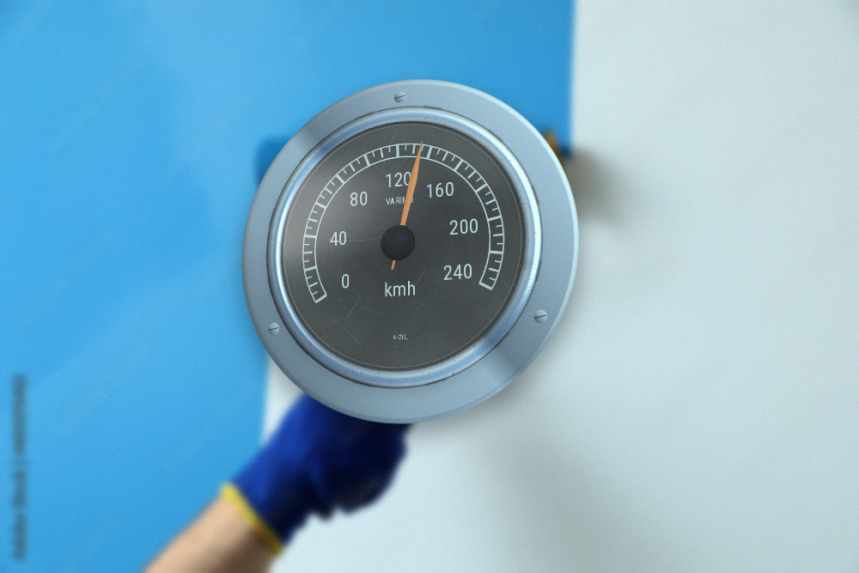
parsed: 135 km/h
